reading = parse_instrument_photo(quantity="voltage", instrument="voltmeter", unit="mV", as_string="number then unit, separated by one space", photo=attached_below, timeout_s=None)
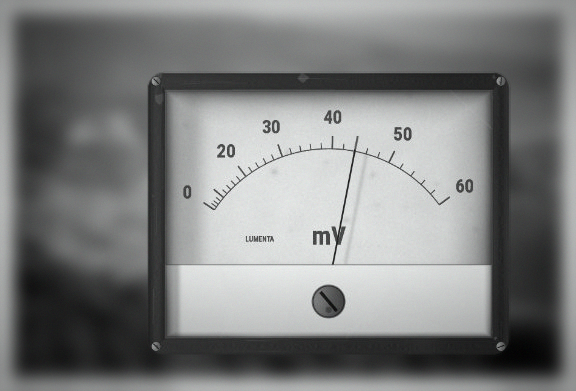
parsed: 44 mV
